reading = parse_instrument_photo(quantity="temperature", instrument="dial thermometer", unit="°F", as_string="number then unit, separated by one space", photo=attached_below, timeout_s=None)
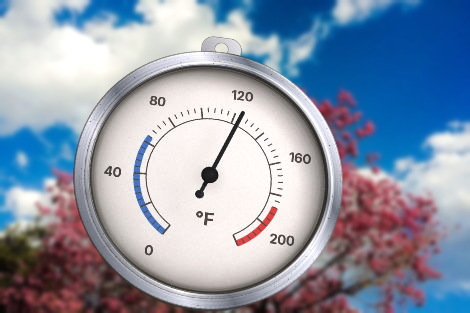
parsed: 124 °F
